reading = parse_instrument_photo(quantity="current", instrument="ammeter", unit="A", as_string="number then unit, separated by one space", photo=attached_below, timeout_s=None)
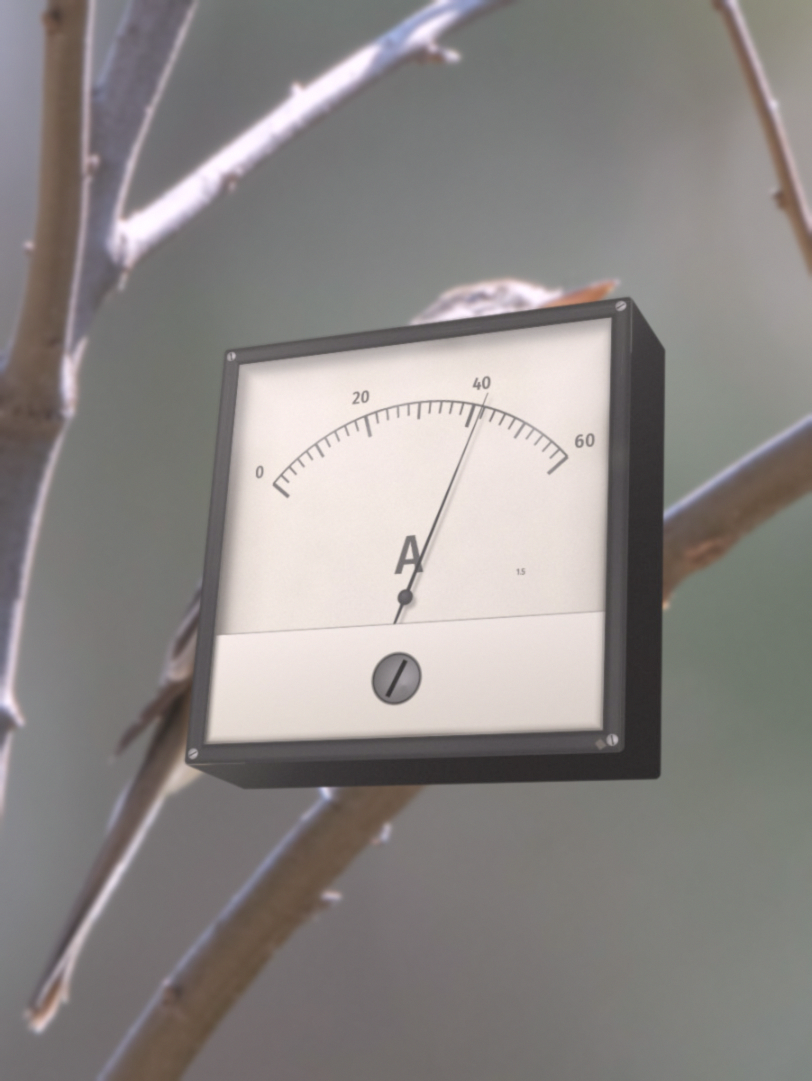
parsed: 42 A
